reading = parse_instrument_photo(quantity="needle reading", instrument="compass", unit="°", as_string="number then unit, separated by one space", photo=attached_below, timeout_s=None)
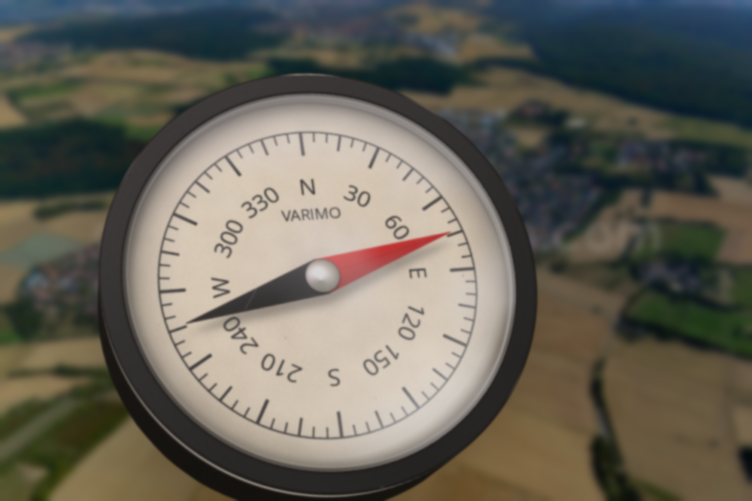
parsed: 75 °
